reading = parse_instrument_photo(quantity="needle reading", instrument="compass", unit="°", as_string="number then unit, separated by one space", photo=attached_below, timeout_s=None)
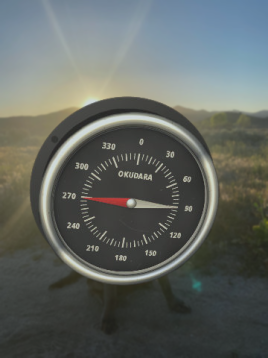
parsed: 270 °
